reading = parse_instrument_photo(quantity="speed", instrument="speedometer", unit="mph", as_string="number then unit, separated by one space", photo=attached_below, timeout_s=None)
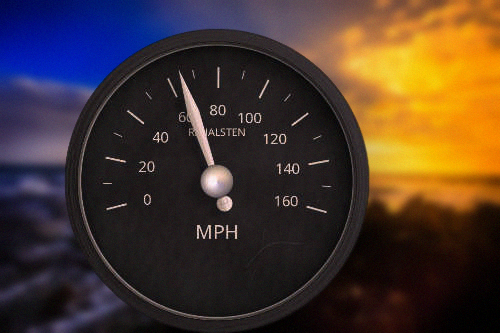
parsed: 65 mph
